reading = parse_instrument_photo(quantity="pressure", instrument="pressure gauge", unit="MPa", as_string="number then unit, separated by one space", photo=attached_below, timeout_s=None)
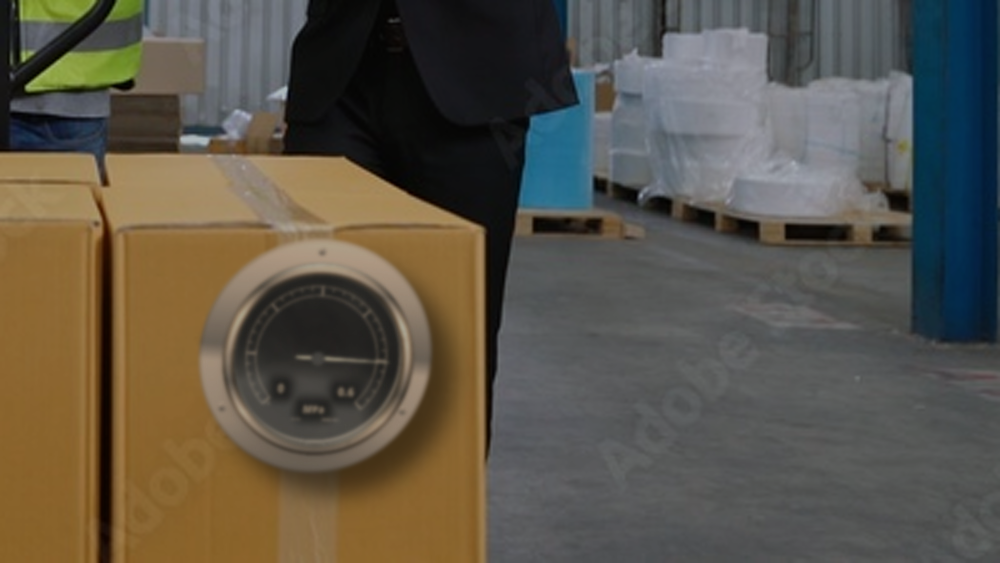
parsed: 0.5 MPa
